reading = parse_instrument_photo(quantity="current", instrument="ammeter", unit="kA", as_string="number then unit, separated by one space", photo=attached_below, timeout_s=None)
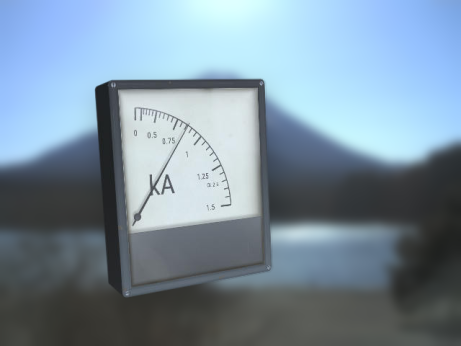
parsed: 0.85 kA
